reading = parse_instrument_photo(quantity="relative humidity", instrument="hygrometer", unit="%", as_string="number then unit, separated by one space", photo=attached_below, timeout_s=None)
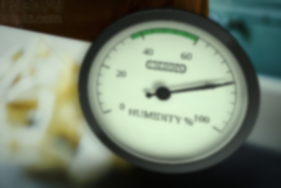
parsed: 80 %
